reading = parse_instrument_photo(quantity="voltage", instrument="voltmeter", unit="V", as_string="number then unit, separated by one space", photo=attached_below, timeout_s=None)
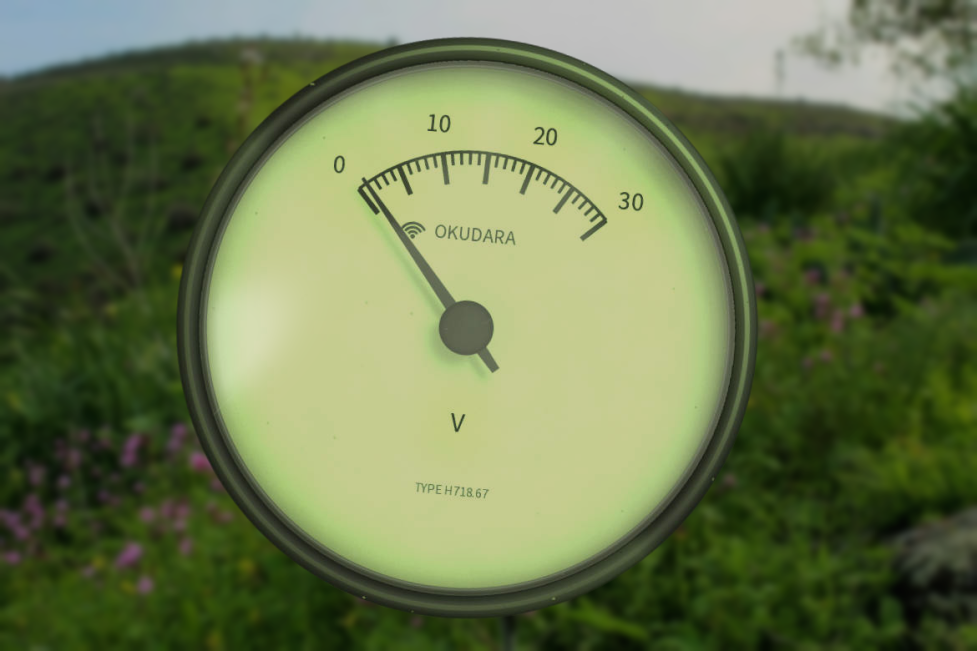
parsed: 1 V
